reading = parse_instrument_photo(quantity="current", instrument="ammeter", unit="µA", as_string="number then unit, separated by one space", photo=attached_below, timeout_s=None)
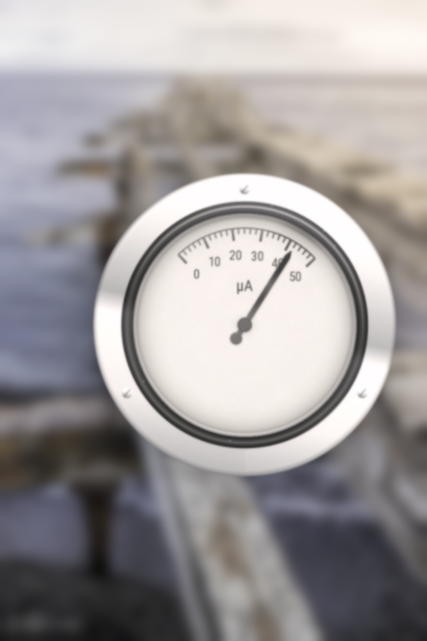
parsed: 42 µA
